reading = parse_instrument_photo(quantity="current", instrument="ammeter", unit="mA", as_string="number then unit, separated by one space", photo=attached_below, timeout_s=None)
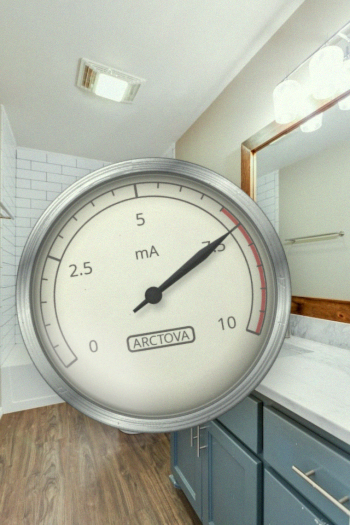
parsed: 7.5 mA
